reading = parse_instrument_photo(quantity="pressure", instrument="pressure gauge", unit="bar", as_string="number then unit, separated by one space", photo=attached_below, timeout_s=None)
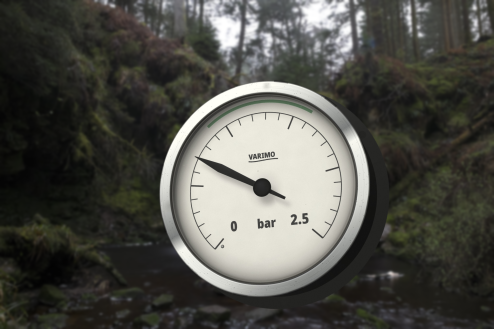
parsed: 0.7 bar
